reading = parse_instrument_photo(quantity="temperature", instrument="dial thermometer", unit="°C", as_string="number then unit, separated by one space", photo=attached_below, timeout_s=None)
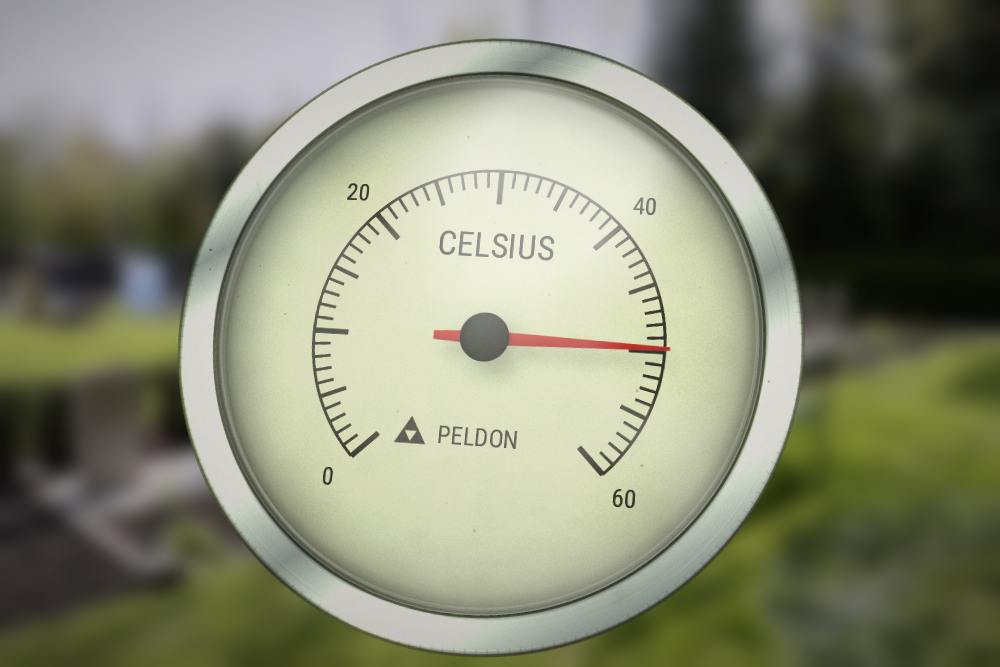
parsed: 50 °C
